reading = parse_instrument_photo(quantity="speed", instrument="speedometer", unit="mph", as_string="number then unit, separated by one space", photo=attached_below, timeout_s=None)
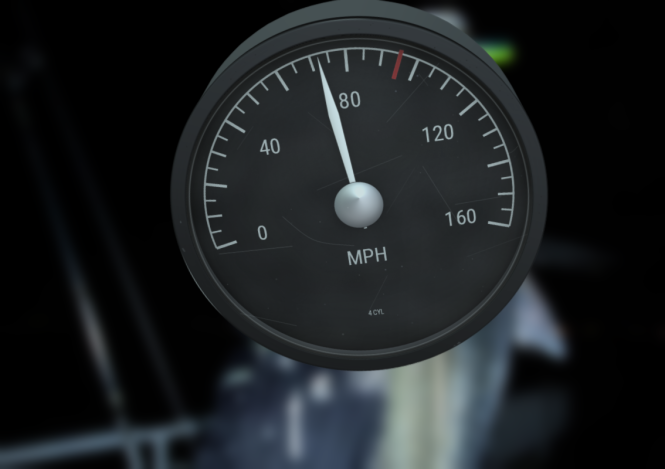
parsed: 72.5 mph
